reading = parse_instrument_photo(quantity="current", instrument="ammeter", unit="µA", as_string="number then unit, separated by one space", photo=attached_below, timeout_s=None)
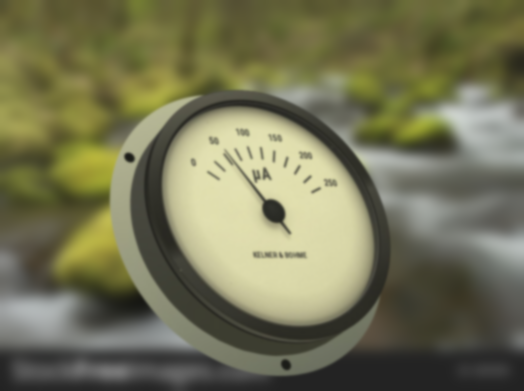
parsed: 50 µA
